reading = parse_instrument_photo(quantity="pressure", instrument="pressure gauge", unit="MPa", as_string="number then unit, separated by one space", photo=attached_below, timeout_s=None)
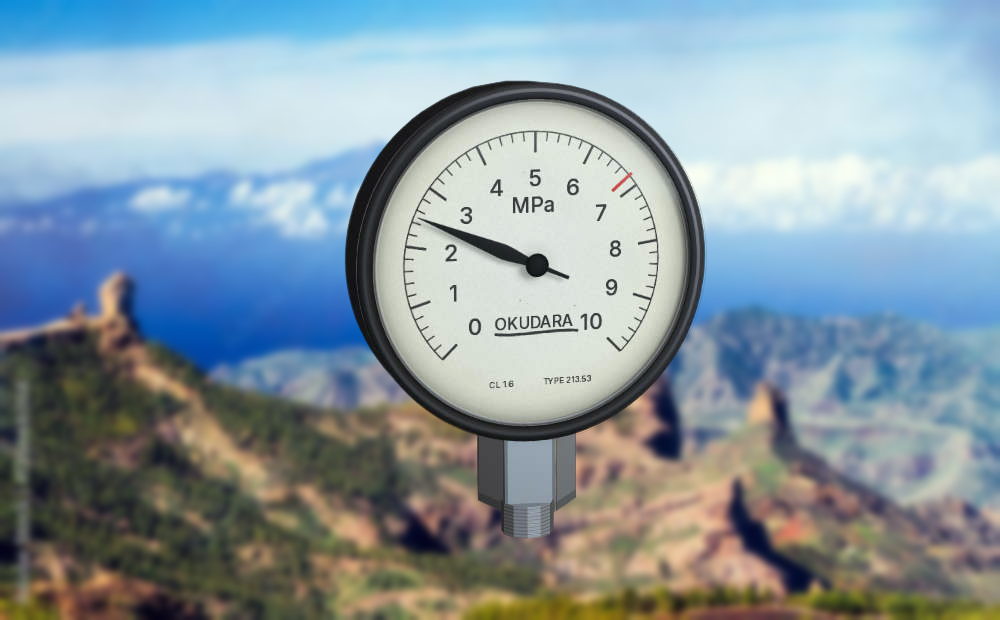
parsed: 2.5 MPa
